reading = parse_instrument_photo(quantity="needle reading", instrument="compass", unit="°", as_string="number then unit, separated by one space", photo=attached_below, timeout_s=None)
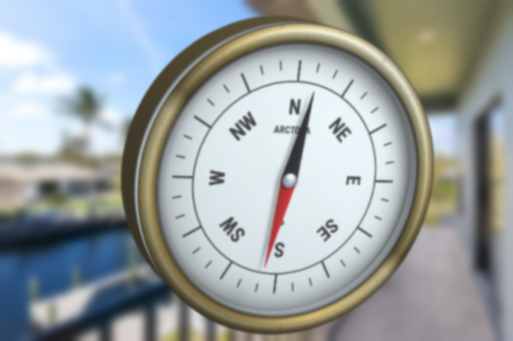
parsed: 190 °
